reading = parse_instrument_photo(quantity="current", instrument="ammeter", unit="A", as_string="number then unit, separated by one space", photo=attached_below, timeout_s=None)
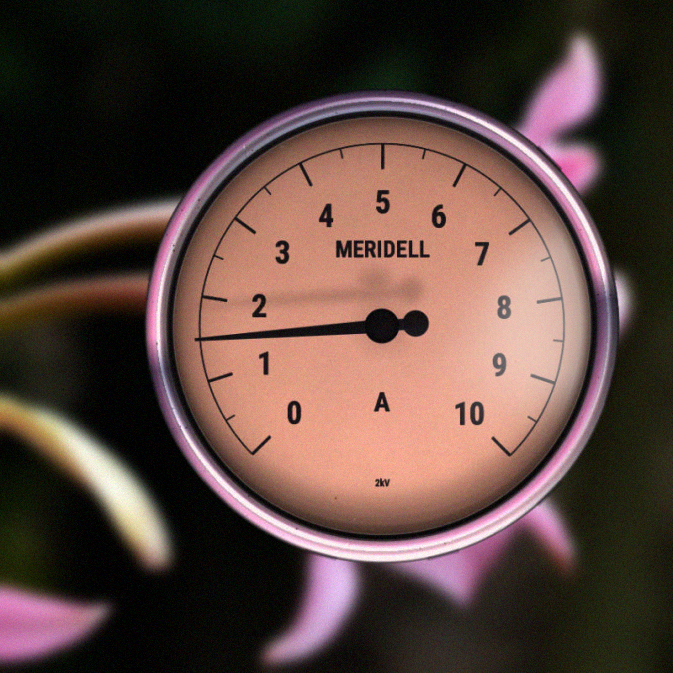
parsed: 1.5 A
